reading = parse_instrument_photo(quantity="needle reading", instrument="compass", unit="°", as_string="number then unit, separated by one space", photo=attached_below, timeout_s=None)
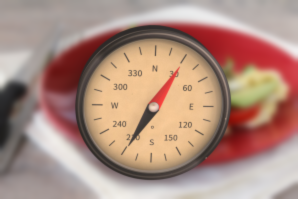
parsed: 30 °
